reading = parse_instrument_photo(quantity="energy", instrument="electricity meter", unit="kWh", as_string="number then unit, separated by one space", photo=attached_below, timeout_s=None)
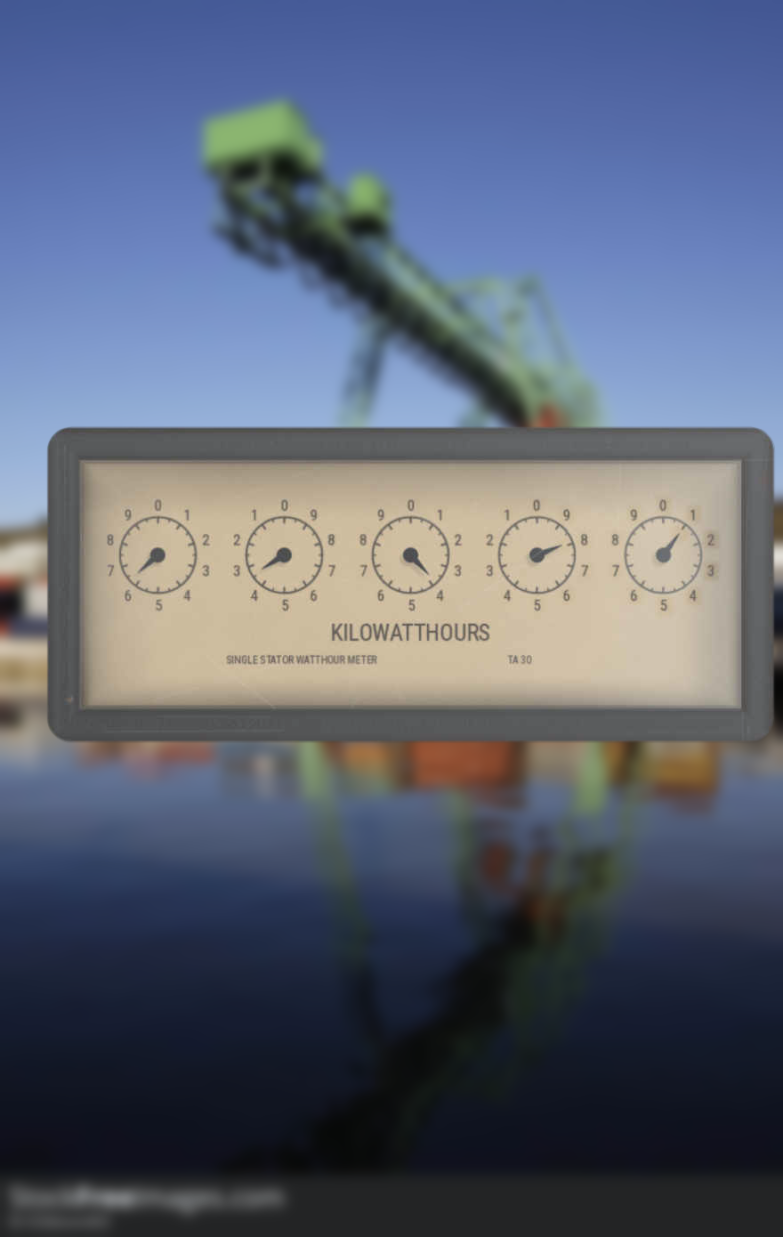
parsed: 63381 kWh
